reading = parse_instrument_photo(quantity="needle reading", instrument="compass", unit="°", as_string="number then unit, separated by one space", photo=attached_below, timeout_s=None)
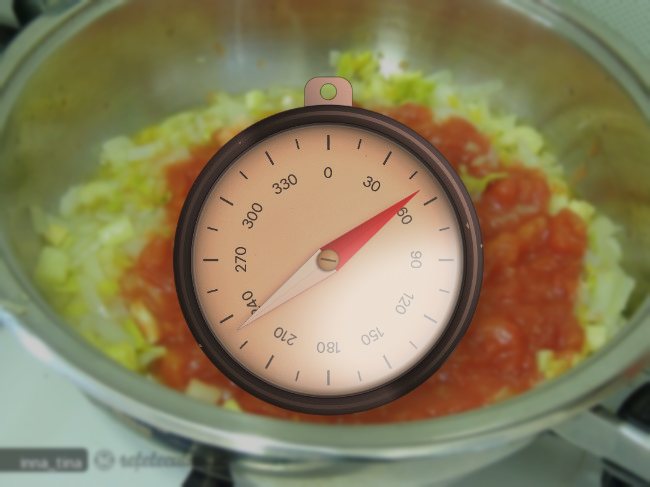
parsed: 52.5 °
